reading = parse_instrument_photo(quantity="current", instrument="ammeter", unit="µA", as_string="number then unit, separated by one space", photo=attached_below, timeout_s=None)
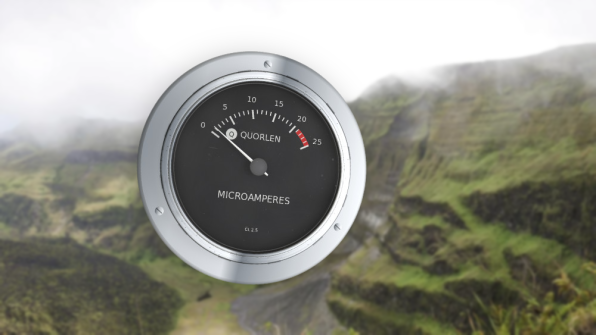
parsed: 1 µA
